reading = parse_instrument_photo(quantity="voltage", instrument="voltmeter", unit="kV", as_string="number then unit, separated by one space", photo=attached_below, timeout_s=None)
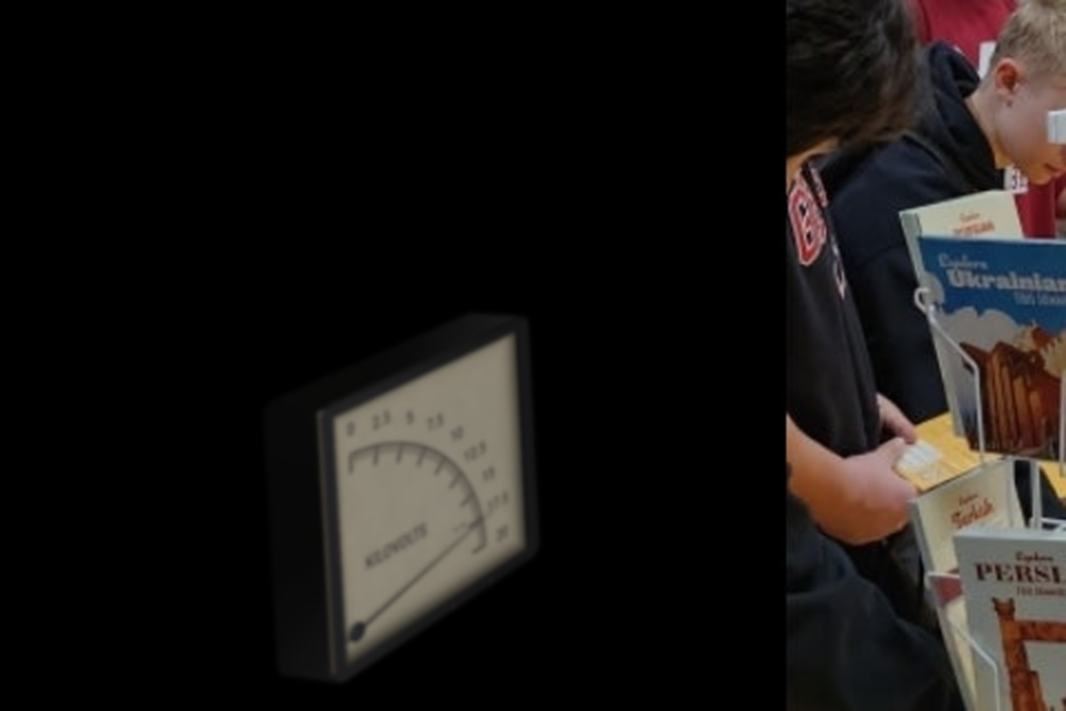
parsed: 17.5 kV
